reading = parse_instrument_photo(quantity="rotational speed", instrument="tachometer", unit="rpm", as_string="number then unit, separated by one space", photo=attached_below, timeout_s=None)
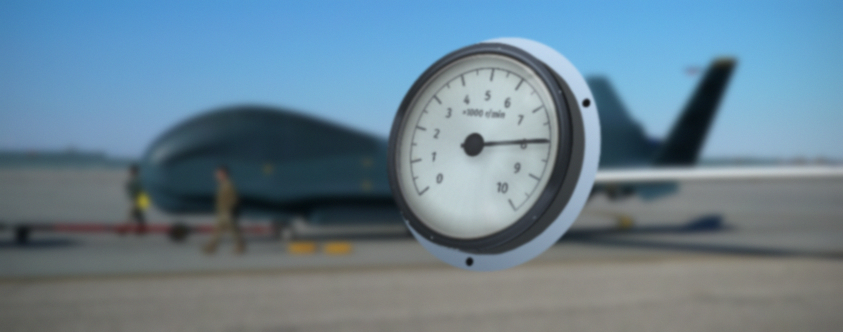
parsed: 8000 rpm
